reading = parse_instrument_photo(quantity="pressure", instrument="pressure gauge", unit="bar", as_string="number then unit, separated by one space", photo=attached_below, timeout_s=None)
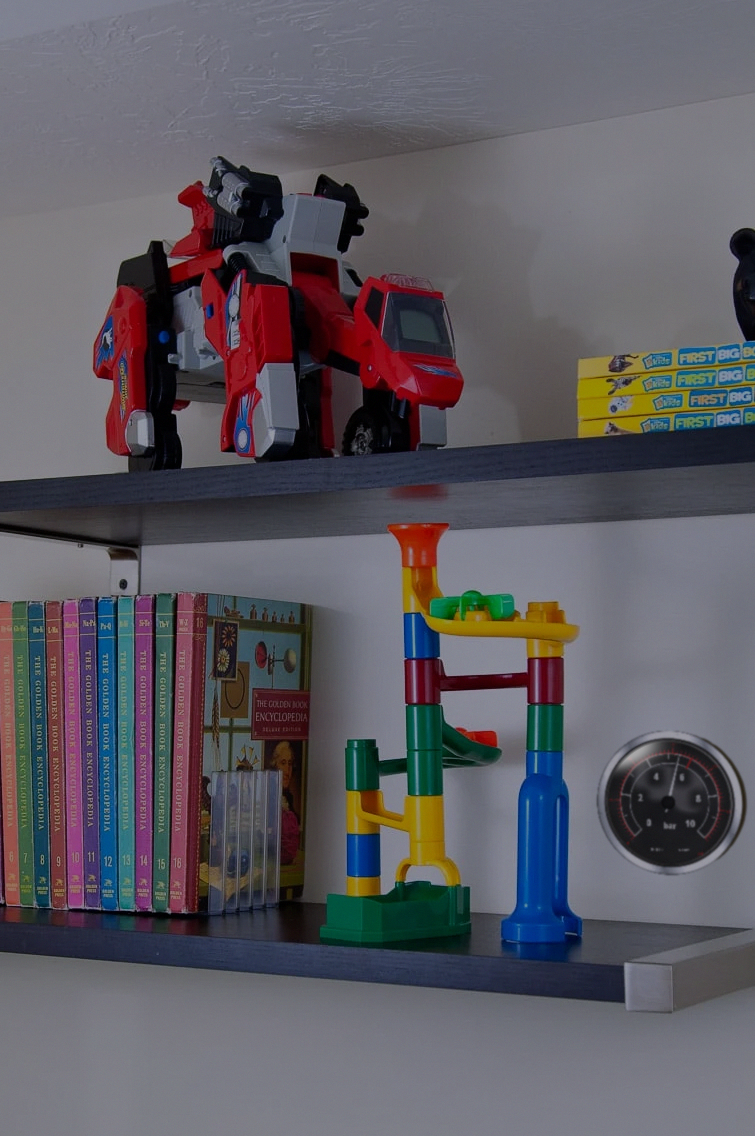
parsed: 5.5 bar
